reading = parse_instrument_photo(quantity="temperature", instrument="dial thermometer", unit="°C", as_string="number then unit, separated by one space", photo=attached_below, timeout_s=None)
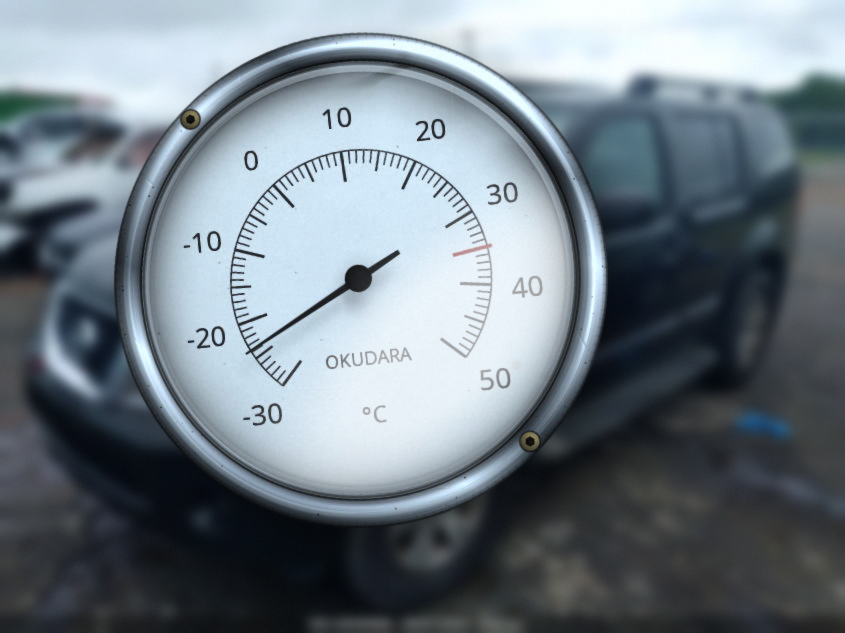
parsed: -24 °C
